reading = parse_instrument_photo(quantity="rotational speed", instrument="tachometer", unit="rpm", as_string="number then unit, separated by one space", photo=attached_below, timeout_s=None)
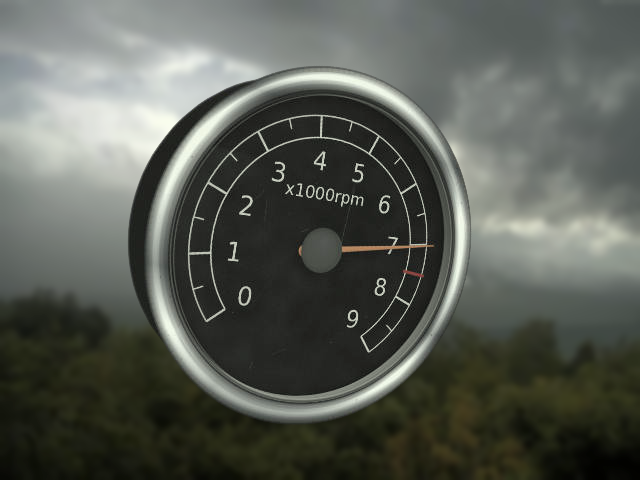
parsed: 7000 rpm
